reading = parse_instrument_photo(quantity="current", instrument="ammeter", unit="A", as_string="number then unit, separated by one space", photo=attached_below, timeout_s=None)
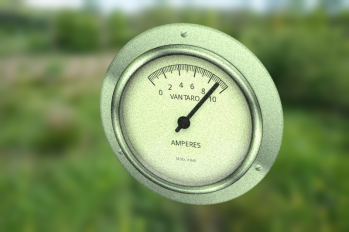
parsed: 9 A
